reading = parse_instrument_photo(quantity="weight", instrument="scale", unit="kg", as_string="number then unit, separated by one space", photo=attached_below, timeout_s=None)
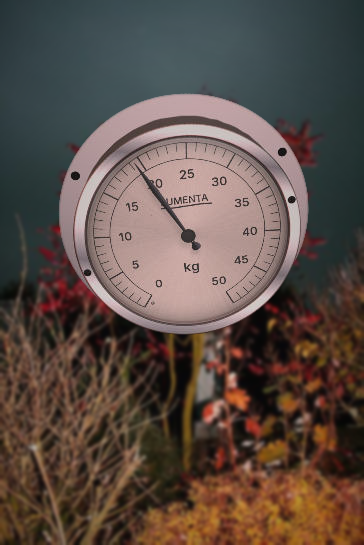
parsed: 19.5 kg
